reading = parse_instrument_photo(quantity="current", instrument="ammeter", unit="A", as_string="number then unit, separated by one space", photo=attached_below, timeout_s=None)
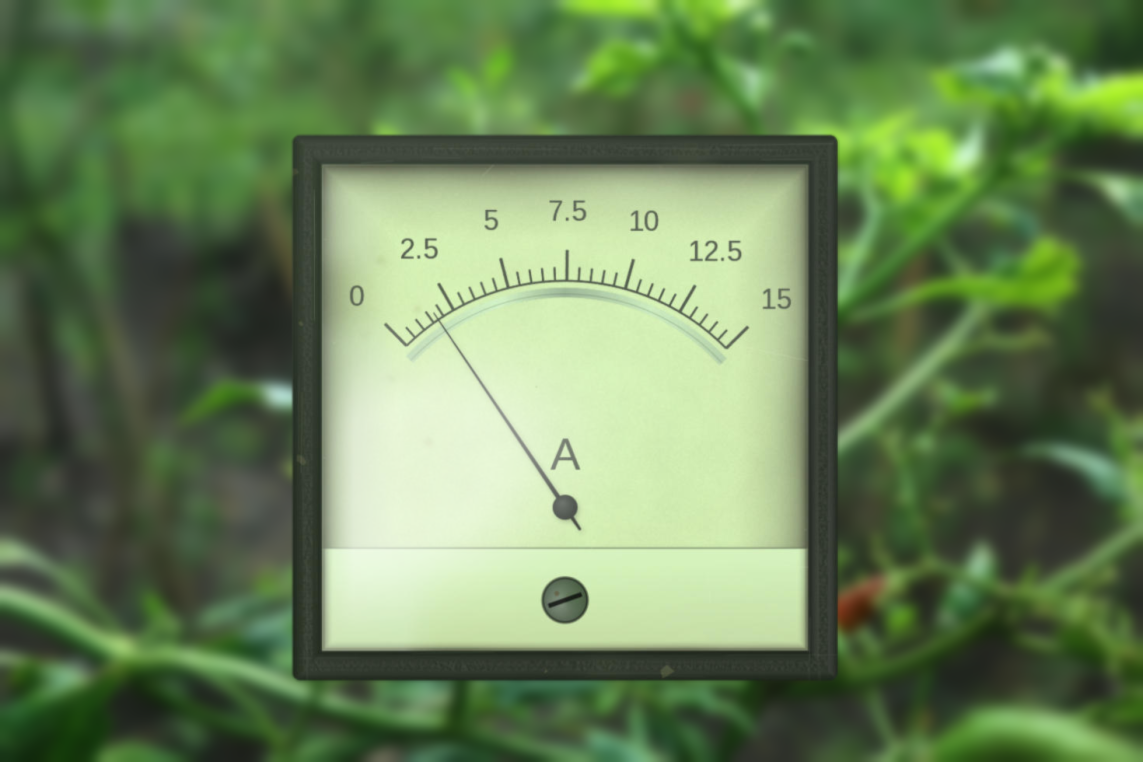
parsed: 1.75 A
